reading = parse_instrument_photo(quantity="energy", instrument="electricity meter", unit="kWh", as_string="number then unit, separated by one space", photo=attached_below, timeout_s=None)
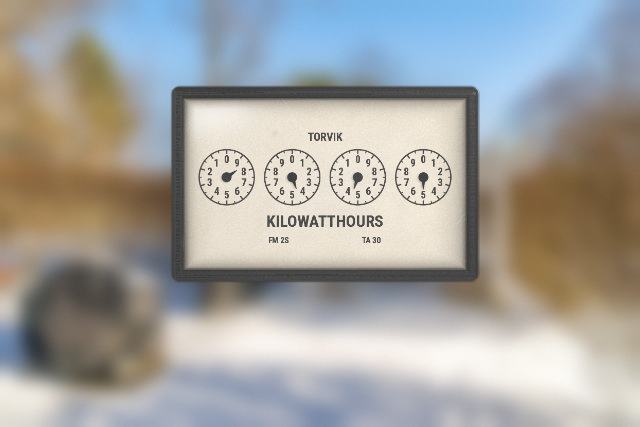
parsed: 8445 kWh
